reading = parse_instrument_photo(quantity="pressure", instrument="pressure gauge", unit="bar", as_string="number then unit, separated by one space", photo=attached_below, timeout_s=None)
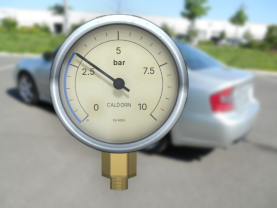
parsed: 3 bar
